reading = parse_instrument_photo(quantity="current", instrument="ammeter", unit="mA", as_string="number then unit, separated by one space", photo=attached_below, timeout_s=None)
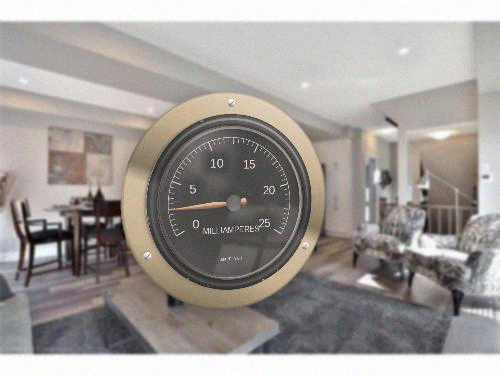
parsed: 2.5 mA
